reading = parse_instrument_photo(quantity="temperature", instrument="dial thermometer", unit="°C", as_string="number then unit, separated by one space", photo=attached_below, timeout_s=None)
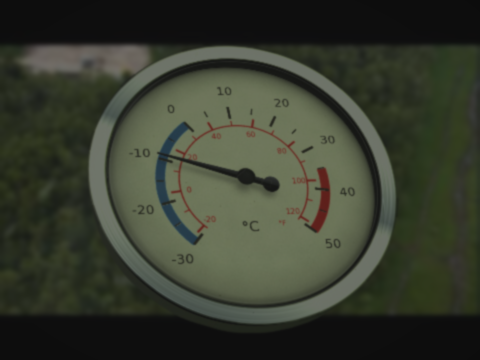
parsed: -10 °C
